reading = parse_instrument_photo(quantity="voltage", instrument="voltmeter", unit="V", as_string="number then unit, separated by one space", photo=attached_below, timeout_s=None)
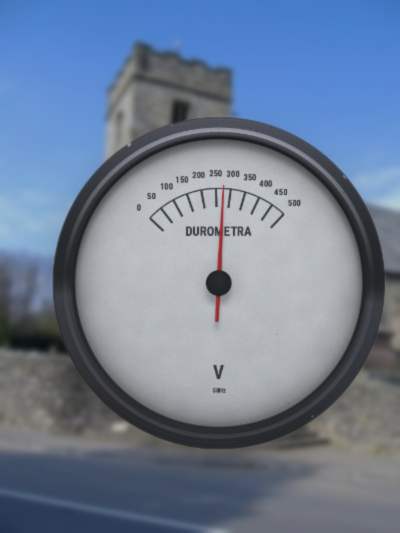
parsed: 275 V
